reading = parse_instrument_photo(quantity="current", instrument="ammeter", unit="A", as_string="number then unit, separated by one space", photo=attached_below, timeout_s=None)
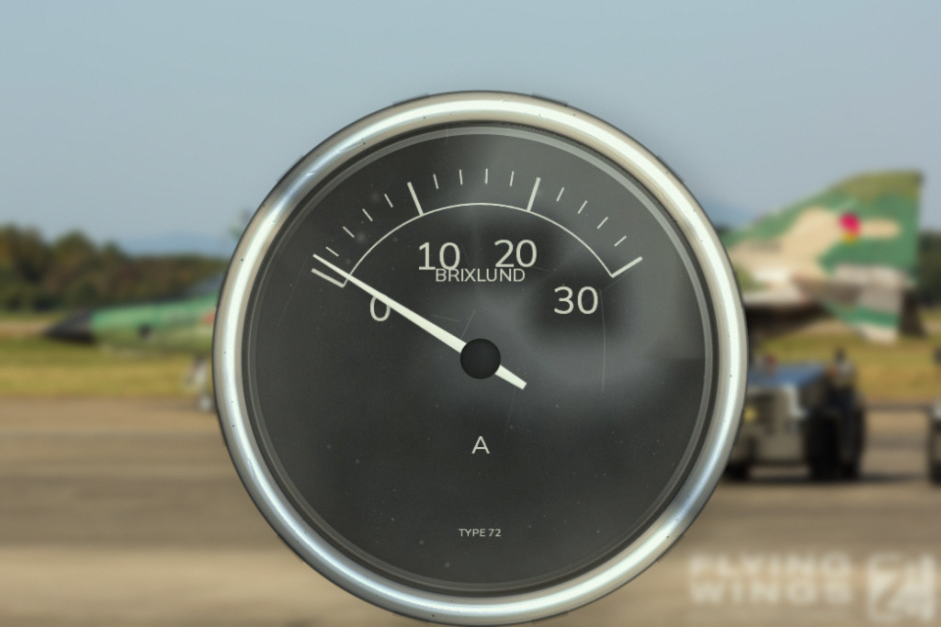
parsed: 1 A
